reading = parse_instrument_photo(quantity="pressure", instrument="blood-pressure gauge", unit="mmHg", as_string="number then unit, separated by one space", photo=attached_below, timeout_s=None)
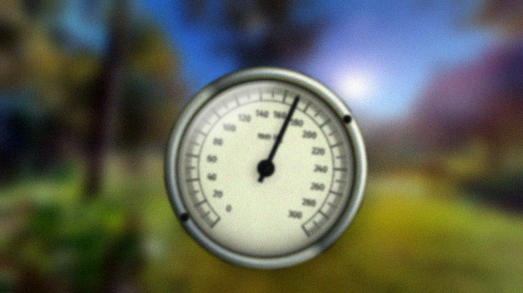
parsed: 170 mmHg
